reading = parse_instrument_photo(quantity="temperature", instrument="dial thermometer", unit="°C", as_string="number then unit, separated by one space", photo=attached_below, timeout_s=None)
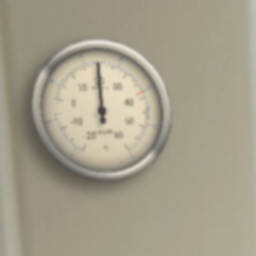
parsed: 20 °C
